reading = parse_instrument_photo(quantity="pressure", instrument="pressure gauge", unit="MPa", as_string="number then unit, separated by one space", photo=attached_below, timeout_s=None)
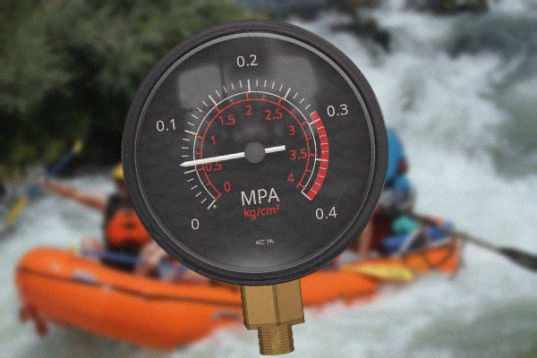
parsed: 0.06 MPa
